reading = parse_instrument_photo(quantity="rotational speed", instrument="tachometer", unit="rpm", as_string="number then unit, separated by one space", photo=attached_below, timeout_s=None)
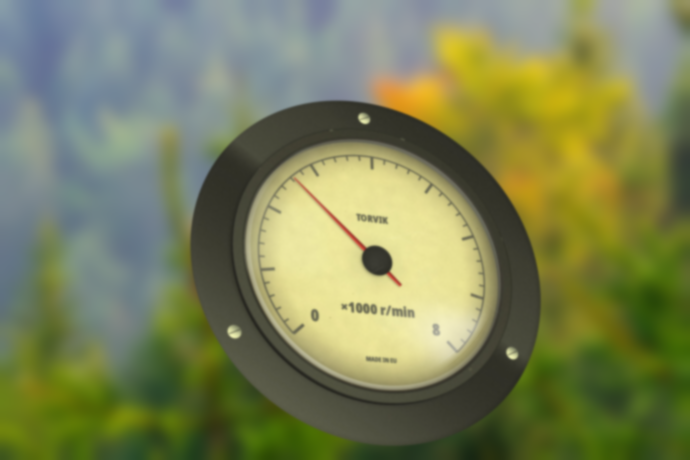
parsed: 2600 rpm
